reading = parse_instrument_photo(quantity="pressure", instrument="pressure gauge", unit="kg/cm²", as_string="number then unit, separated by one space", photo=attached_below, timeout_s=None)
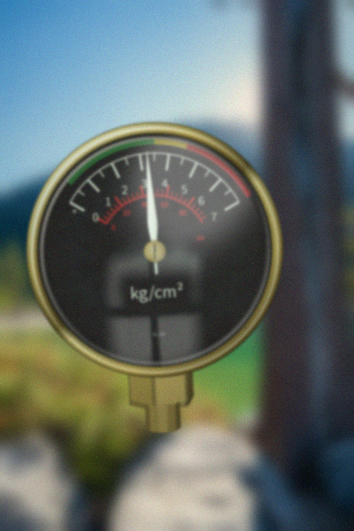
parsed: 3.25 kg/cm²
